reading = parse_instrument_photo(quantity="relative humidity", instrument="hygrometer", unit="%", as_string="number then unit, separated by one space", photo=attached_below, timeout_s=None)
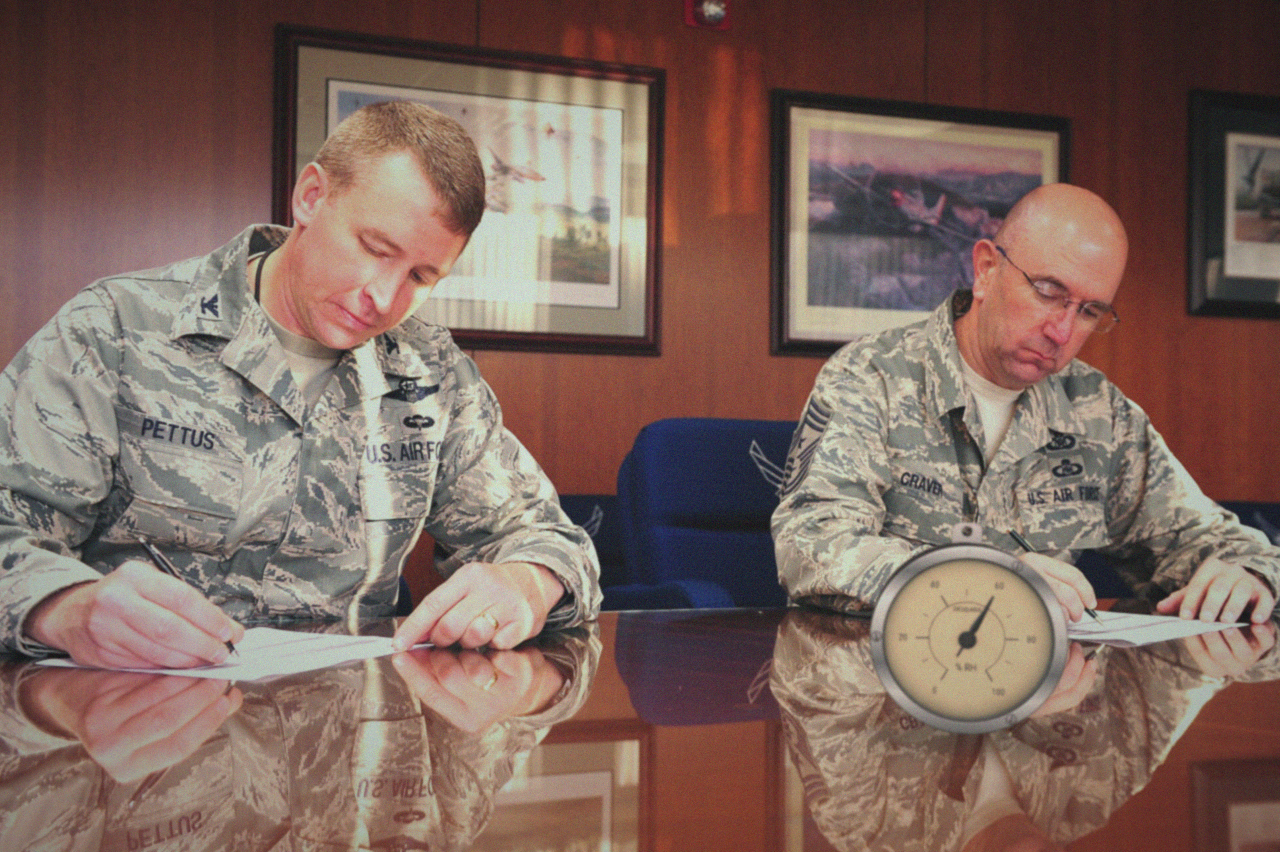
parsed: 60 %
